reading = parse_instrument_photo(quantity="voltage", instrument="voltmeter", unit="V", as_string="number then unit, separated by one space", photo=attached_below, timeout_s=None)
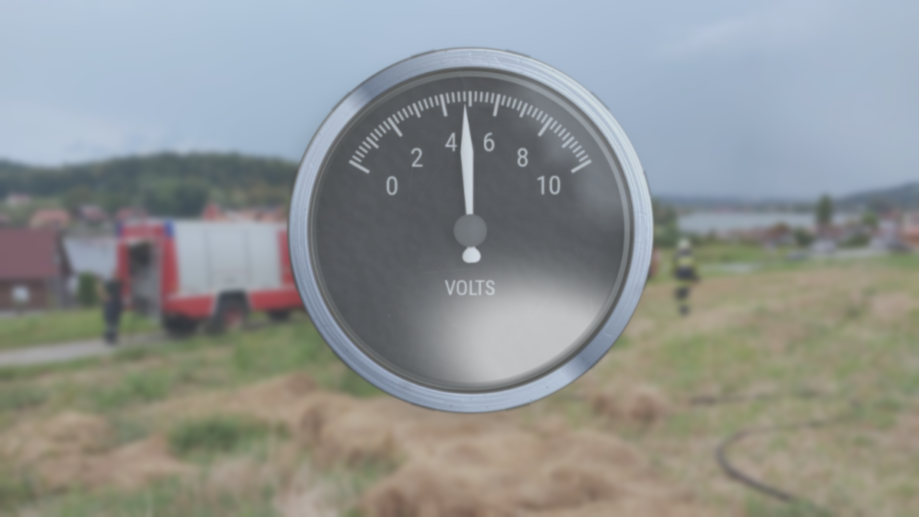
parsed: 4.8 V
